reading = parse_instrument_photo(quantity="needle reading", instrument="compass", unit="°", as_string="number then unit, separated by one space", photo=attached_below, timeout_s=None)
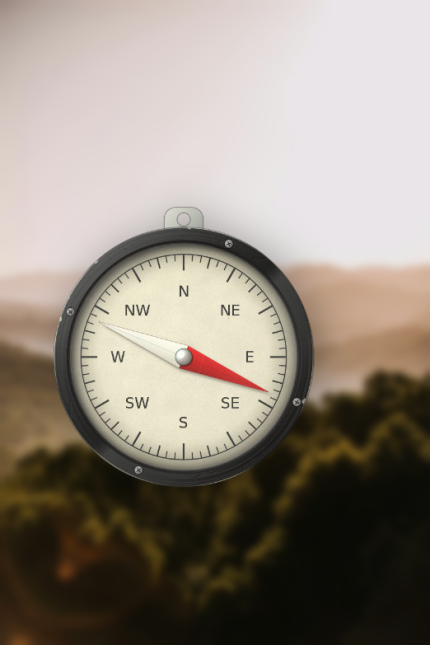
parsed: 112.5 °
